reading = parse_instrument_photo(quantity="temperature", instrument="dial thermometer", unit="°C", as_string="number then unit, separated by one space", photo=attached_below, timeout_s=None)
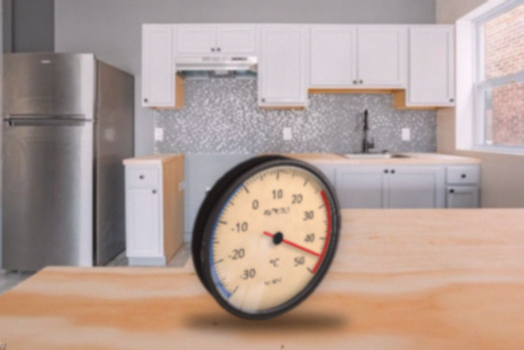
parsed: 45 °C
